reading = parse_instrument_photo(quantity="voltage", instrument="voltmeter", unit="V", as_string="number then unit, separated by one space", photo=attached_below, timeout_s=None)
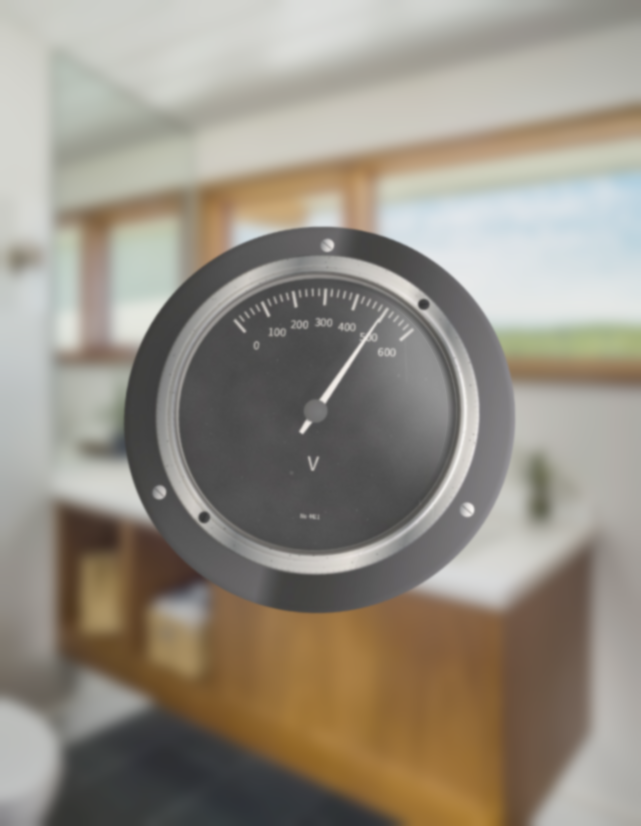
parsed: 500 V
